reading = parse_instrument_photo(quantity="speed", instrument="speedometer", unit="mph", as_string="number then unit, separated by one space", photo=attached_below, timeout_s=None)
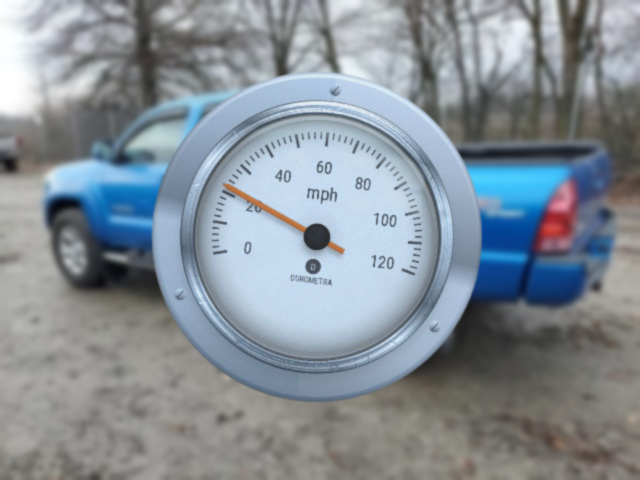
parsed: 22 mph
